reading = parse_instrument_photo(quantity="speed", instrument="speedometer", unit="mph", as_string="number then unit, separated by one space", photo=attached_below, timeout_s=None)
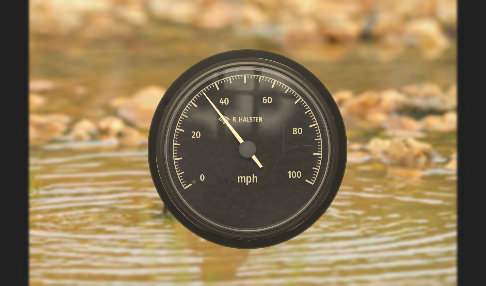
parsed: 35 mph
